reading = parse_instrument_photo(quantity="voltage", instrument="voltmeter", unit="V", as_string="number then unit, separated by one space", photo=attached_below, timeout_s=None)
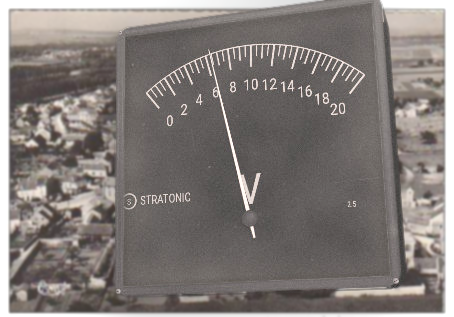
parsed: 6.5 V
